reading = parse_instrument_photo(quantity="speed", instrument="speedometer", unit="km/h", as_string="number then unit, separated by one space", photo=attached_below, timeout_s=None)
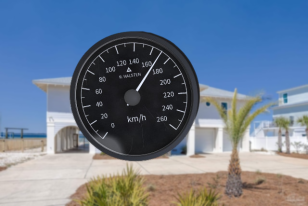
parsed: 170 km/h
